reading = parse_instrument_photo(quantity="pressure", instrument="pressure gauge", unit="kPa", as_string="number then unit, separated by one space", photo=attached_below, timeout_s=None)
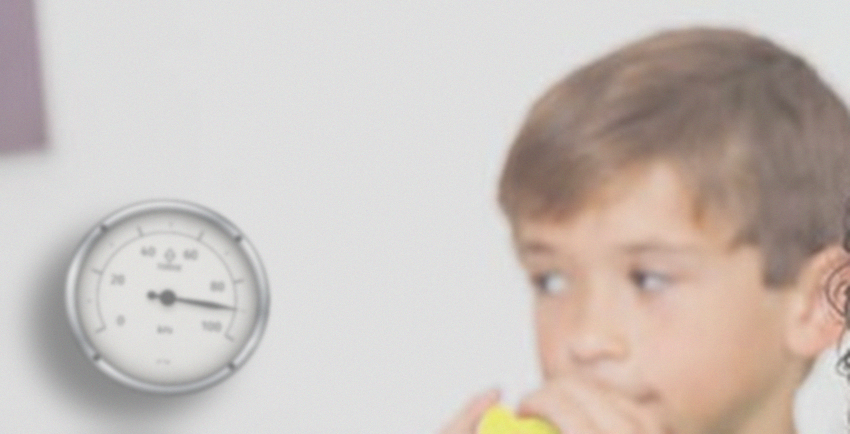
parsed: 90 kPa
